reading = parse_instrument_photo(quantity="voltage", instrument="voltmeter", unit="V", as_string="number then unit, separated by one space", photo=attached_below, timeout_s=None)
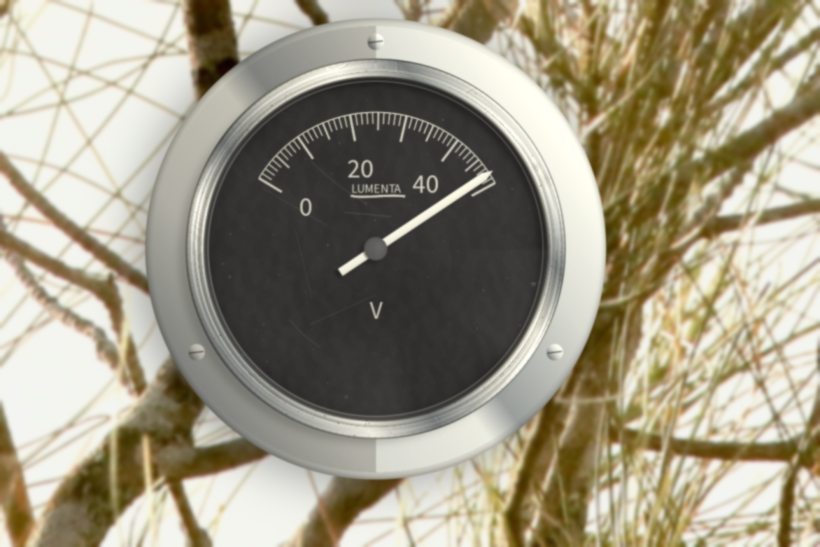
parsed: 48 V
